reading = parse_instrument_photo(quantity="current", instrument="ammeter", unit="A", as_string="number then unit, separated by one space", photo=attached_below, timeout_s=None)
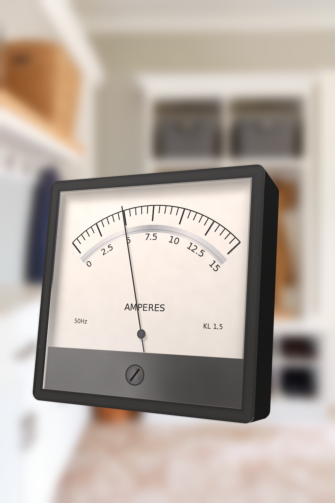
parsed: 5 A
